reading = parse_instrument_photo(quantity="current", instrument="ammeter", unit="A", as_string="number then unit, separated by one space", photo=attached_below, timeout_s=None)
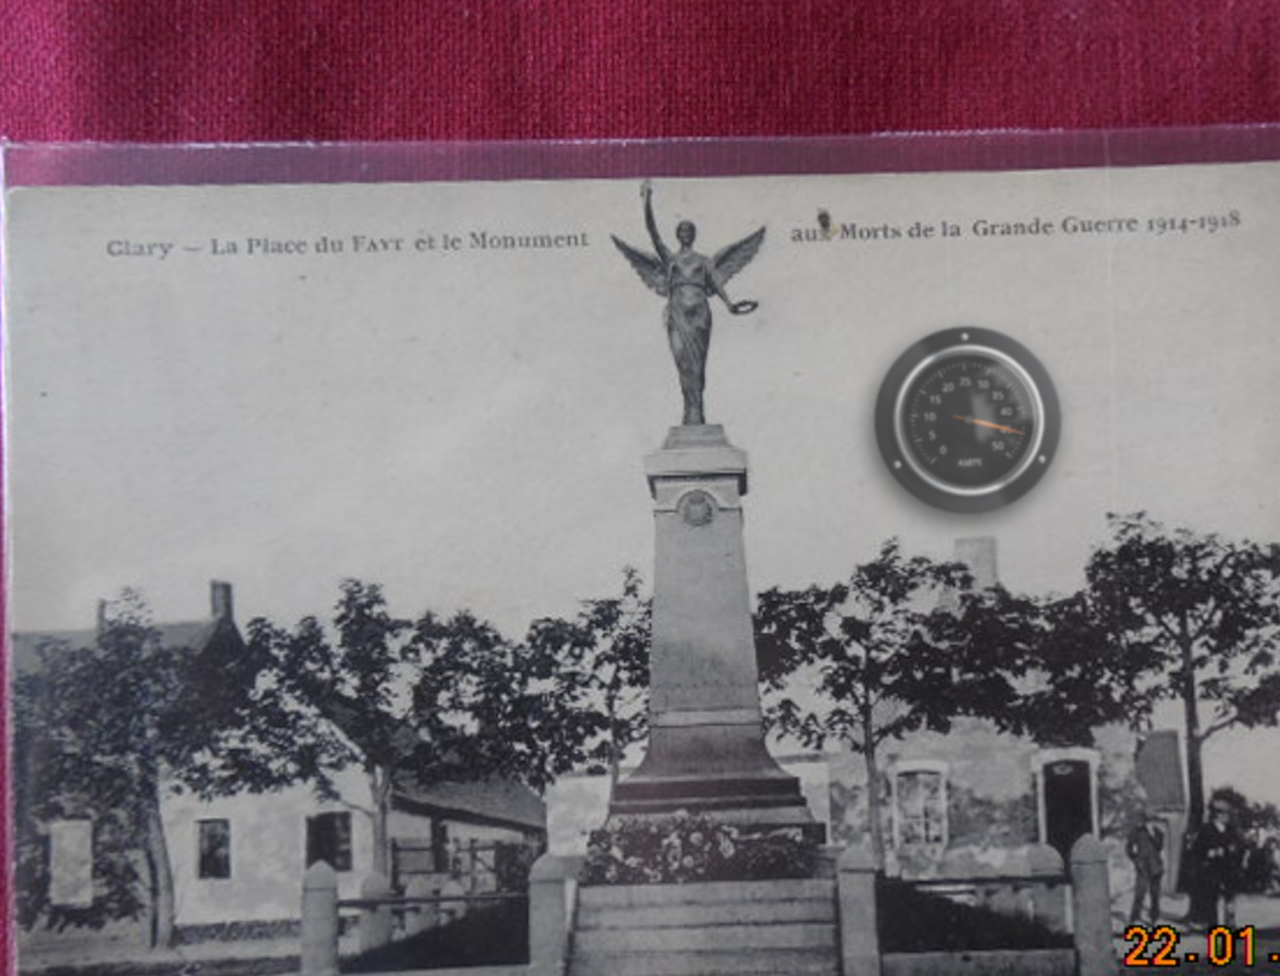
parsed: 45 A
